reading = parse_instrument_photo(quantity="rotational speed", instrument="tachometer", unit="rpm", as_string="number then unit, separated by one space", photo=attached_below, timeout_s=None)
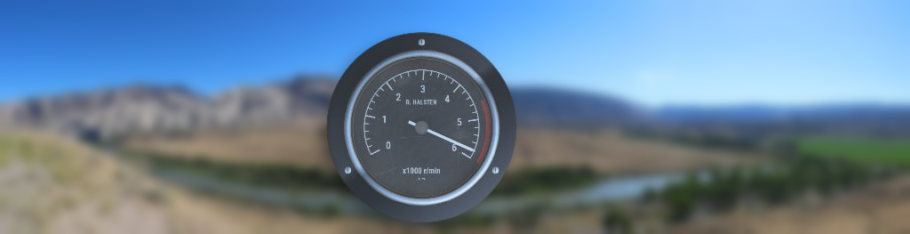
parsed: 5800 rpm
